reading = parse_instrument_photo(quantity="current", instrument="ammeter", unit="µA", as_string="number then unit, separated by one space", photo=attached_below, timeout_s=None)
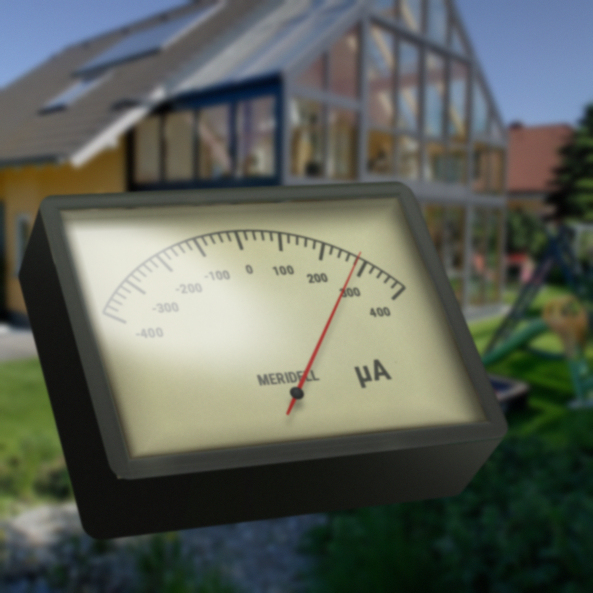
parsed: 280 µA
